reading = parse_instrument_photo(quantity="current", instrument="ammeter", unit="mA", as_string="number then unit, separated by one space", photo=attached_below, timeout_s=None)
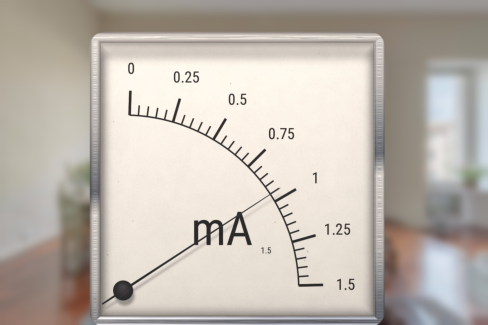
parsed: 0.95 mA
